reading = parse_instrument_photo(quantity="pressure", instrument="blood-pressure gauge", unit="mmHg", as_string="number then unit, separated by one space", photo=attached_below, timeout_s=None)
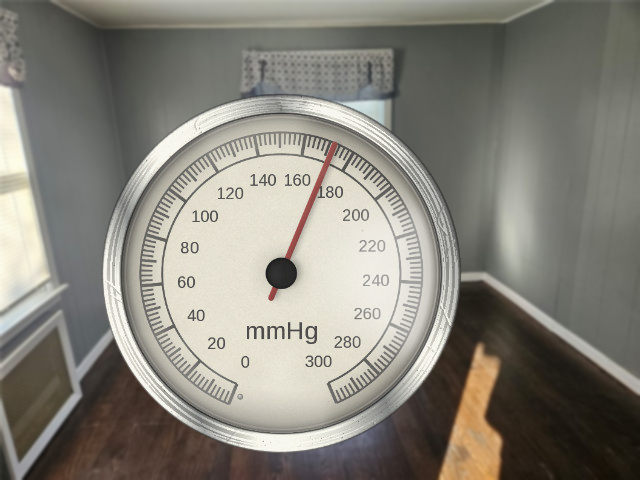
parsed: 172 mmHg
